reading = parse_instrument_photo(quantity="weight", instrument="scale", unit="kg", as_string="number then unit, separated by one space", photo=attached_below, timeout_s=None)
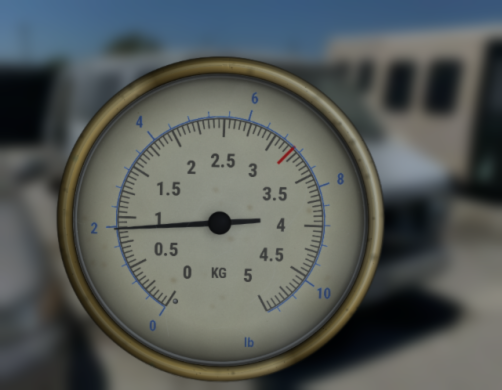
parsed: 0.9 kg
